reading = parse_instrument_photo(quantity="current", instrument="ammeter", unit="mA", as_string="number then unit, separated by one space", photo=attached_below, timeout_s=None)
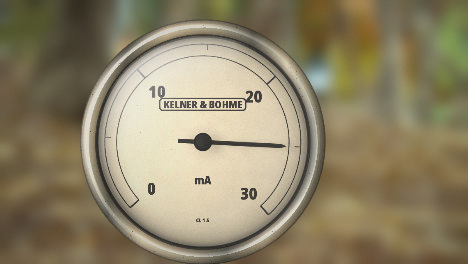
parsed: 25 mA
